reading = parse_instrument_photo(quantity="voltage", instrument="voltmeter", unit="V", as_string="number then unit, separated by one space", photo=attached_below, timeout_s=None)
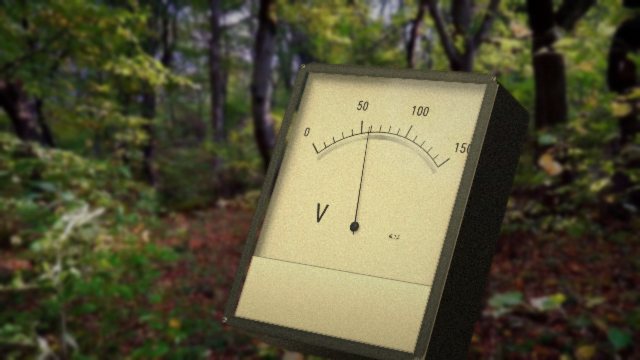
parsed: 60 V
